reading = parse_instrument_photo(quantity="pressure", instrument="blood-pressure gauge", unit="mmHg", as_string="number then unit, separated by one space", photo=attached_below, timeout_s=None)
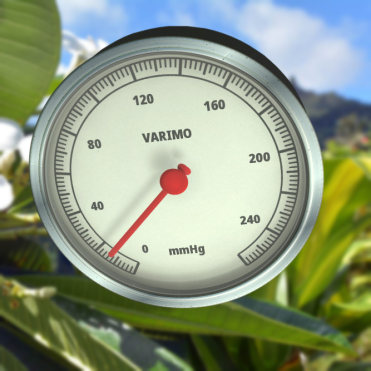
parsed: 14 mmHg
